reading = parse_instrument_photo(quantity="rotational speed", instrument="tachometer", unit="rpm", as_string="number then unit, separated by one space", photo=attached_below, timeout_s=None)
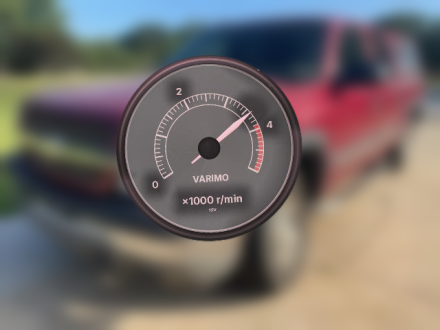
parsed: 3600 rpm
